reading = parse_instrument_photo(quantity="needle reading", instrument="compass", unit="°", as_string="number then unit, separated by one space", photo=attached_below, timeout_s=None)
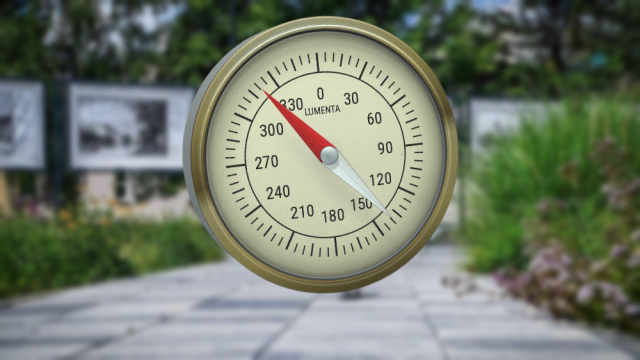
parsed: 320 °
